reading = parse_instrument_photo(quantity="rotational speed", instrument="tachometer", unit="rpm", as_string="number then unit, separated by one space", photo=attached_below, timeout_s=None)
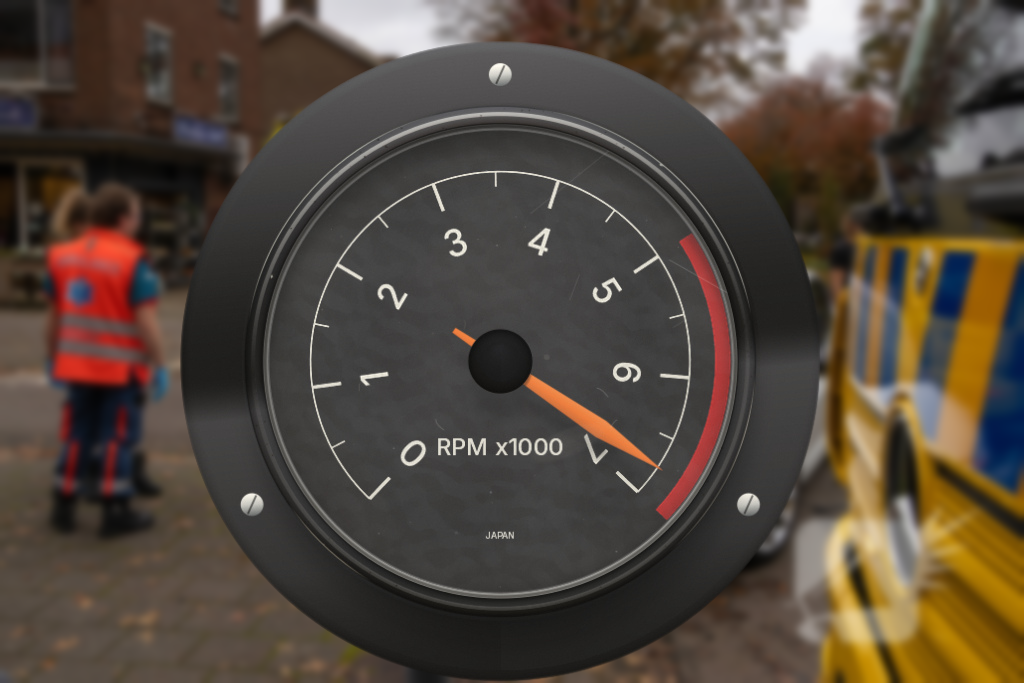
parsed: 6750 rpm
